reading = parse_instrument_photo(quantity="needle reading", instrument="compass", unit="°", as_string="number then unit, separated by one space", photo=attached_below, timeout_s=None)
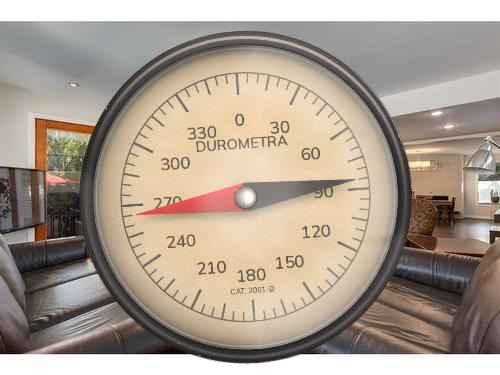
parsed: 265 °
